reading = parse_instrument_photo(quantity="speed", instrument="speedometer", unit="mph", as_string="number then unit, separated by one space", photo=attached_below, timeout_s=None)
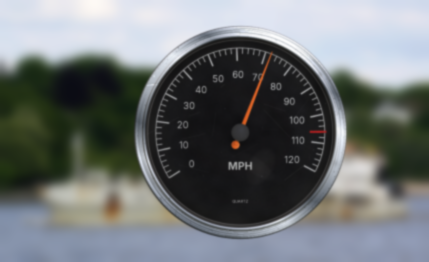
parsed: 72 mph
